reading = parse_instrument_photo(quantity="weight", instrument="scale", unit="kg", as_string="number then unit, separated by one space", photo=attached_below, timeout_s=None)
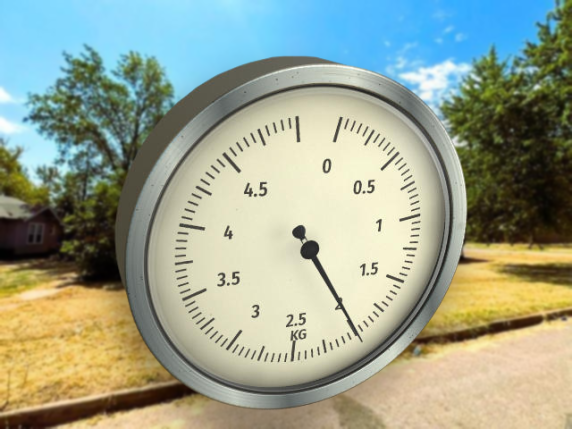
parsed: 2 kg
